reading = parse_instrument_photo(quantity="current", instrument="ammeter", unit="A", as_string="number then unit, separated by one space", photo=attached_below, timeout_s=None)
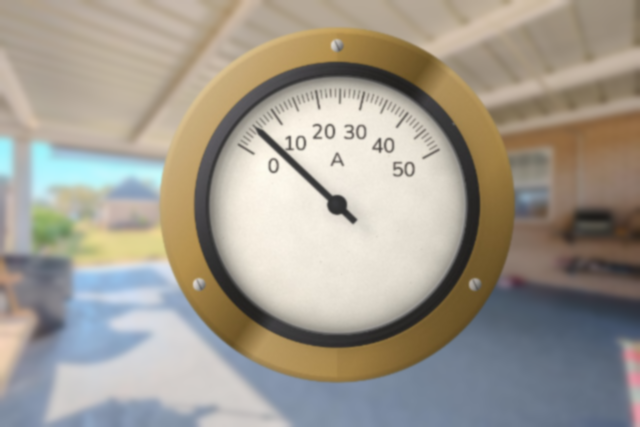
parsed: 5 A
